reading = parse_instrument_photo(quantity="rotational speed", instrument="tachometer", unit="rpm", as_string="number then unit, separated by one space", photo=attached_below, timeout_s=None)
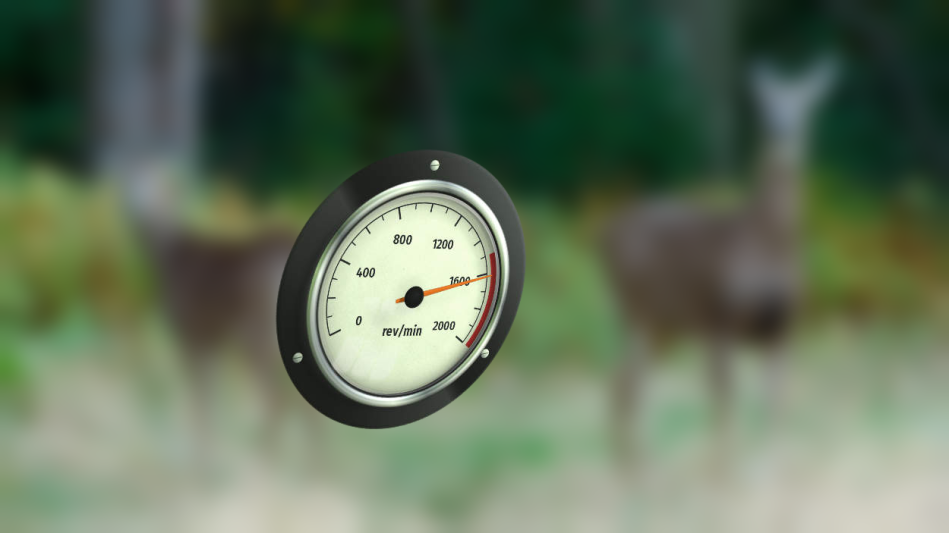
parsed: 1600 rpm
